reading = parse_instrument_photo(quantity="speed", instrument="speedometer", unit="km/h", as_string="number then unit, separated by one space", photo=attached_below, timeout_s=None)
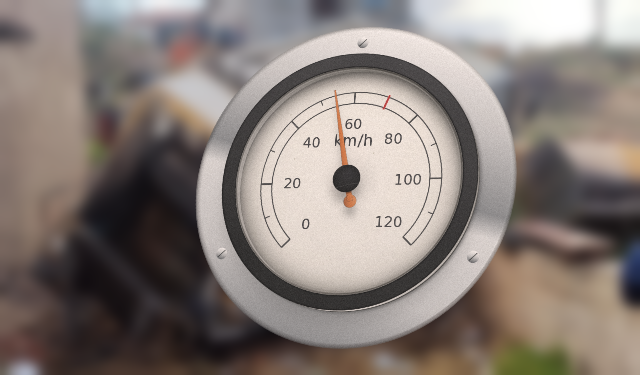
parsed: 55 km/h
